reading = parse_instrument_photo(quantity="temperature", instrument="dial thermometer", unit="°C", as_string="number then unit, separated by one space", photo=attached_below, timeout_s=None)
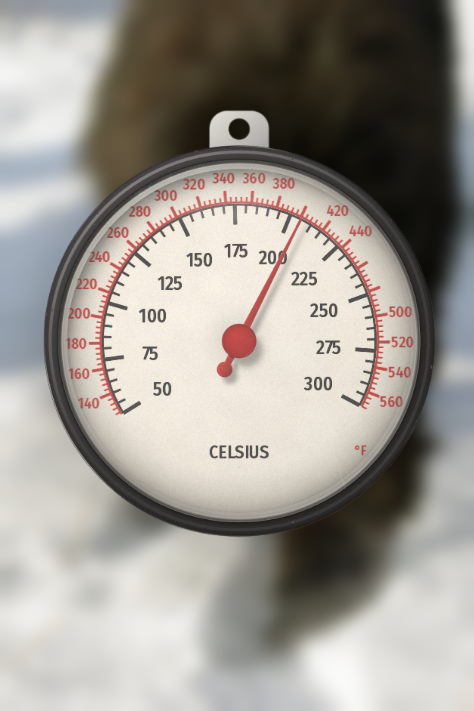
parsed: 205 °C
